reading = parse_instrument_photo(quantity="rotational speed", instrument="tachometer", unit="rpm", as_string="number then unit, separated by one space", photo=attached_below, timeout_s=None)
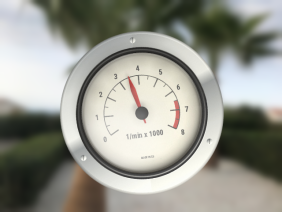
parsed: 3500 rpm
